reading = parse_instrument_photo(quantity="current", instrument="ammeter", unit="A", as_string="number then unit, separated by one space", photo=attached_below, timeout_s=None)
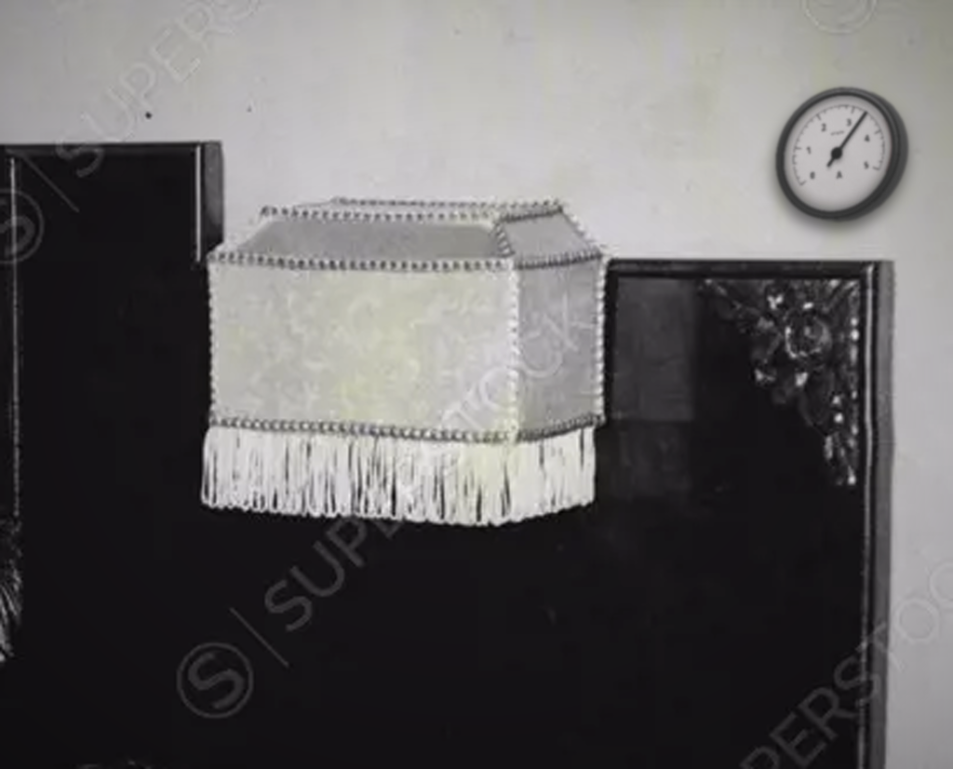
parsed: 3.4 A
